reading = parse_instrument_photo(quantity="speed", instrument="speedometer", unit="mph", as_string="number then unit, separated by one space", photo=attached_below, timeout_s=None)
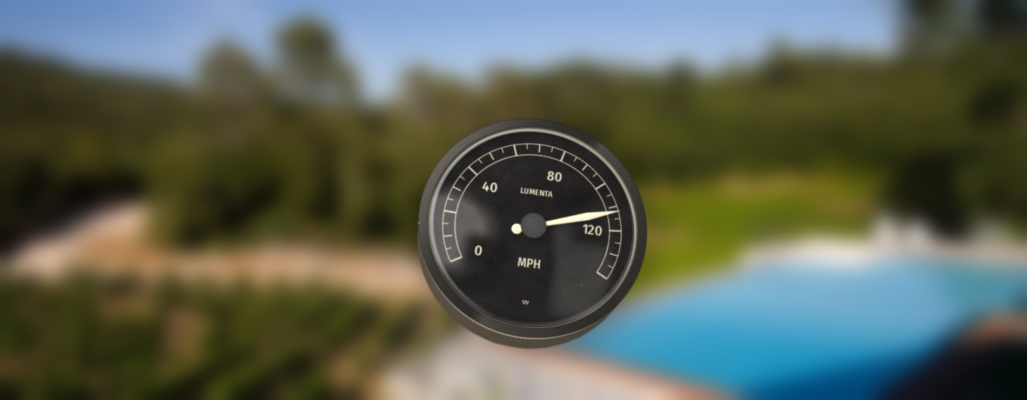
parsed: 112.5 mph
